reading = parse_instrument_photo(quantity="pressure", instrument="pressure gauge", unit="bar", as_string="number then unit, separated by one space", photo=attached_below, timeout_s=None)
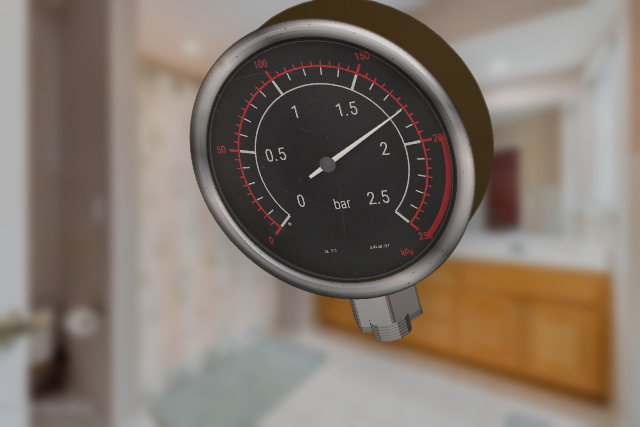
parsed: 1.8 bar
